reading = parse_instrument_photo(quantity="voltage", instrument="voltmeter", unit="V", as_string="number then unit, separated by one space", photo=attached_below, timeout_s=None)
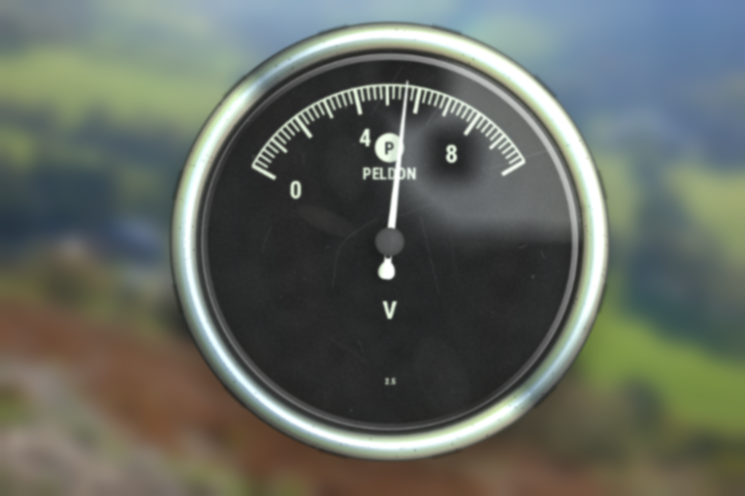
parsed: 5.6 V
